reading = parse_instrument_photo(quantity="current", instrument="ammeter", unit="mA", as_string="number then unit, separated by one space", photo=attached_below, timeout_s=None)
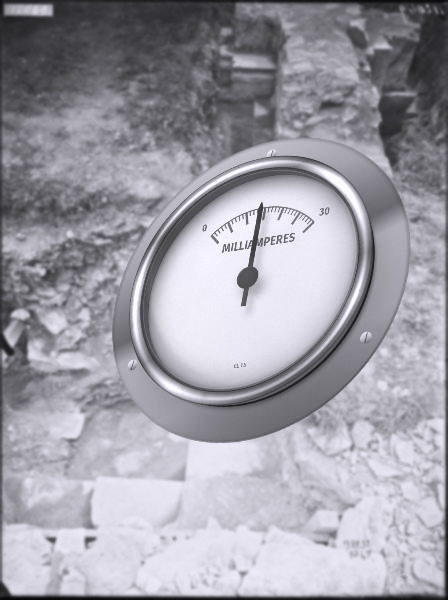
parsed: 15 mA
